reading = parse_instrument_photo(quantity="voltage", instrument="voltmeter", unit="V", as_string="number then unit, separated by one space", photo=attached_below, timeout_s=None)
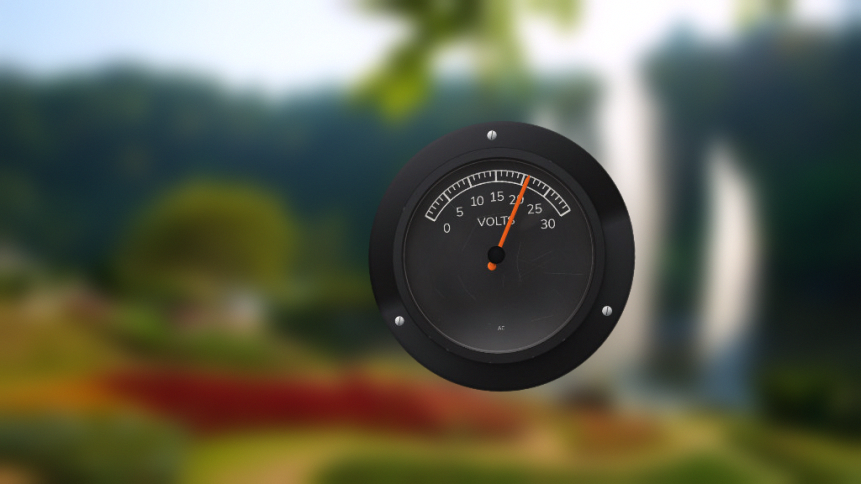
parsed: 21 V
